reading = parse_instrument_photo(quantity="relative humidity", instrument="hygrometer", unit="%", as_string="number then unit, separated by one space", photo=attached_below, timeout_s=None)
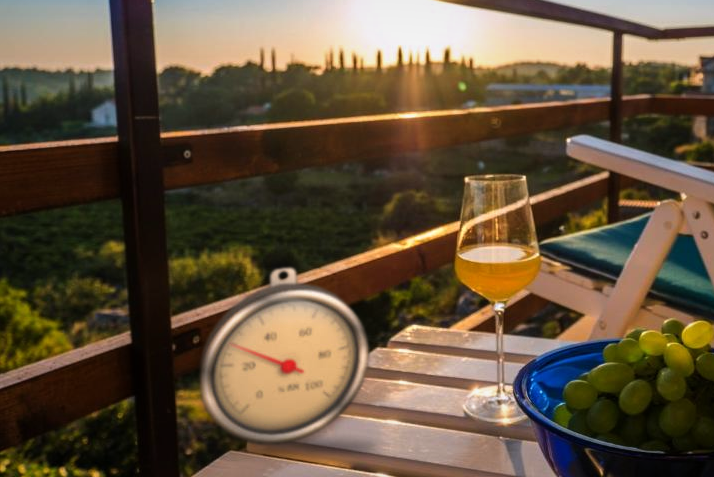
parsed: 28 %
